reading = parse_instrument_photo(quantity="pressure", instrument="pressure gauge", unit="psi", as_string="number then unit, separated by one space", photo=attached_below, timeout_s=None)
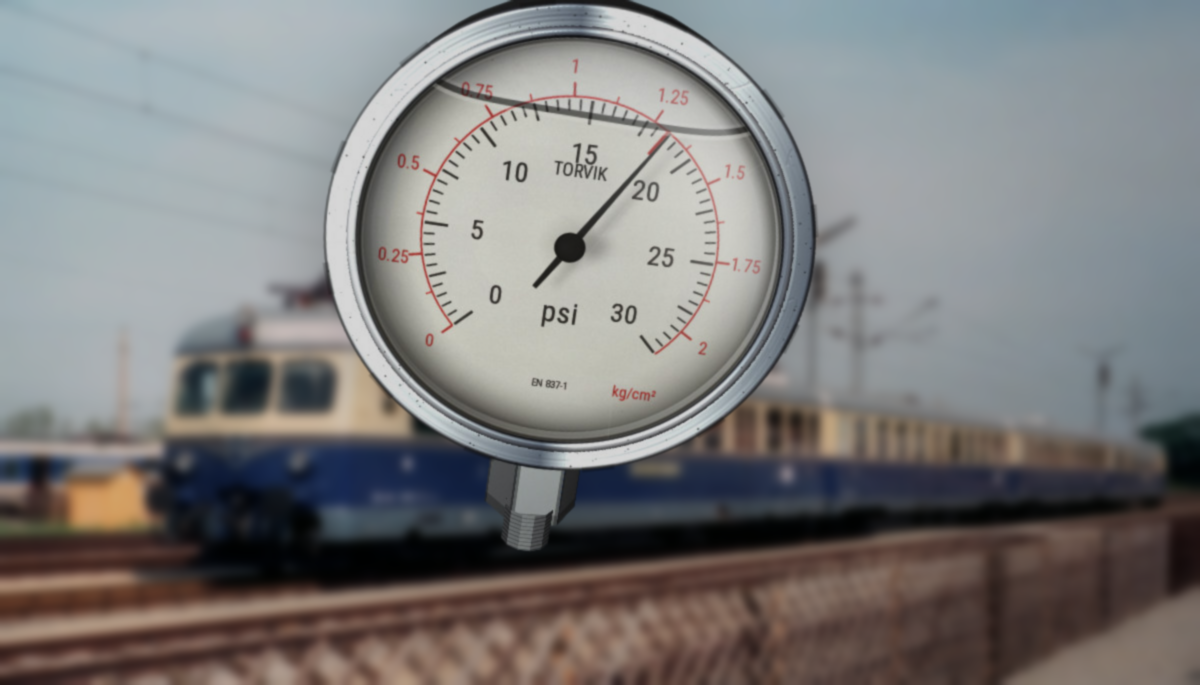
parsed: 18.5 psi
